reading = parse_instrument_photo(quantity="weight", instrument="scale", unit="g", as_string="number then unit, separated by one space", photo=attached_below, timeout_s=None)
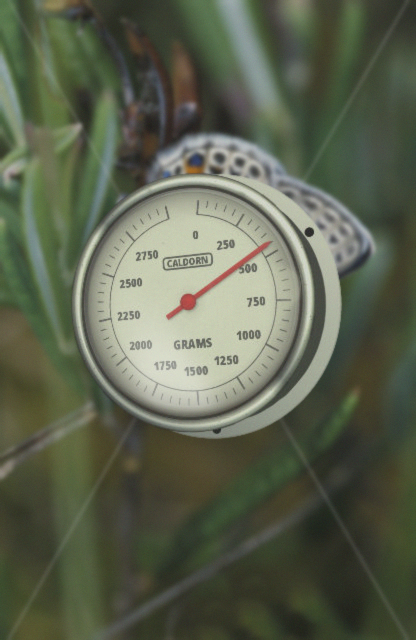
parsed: 450 g
